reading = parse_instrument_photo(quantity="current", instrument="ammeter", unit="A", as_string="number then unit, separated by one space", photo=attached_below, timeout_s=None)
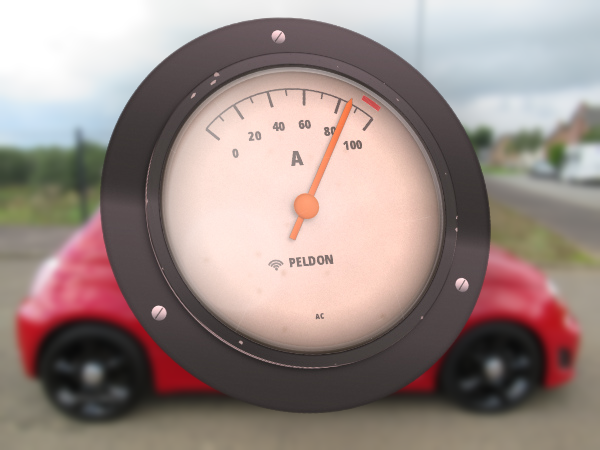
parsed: 85 A
